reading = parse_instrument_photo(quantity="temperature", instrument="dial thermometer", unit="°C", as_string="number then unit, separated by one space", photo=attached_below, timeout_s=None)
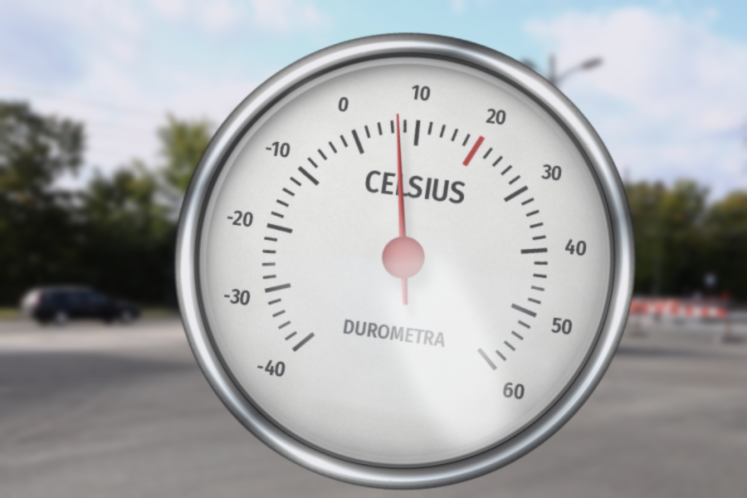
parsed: 7 °C
